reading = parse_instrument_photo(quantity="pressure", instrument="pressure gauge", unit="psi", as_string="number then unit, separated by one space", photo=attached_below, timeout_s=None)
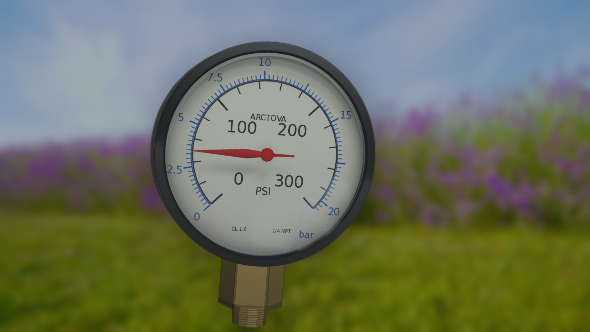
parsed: 50 psi
